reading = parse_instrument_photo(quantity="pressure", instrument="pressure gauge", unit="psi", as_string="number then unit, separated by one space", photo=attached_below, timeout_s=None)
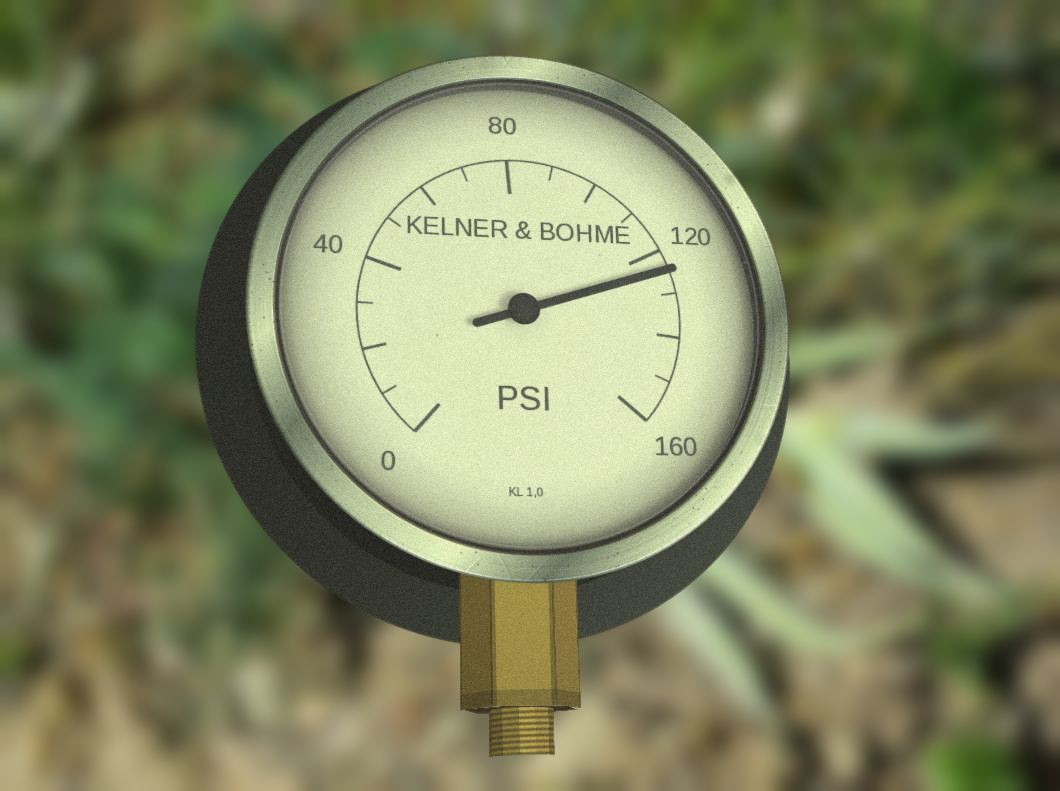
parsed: 125 psi
